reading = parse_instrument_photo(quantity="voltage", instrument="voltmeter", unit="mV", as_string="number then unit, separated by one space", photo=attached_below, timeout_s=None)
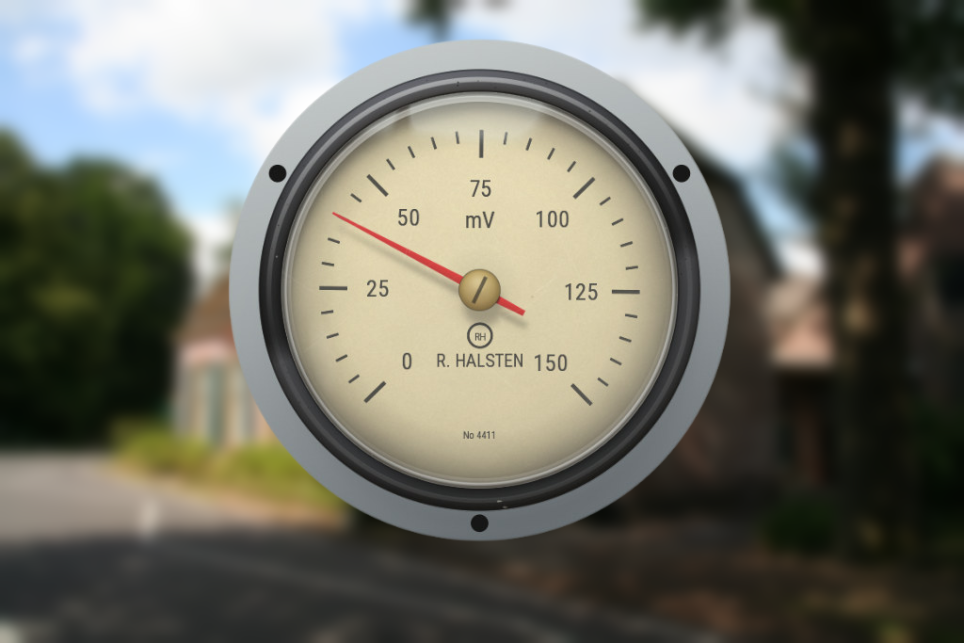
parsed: 40 mV
